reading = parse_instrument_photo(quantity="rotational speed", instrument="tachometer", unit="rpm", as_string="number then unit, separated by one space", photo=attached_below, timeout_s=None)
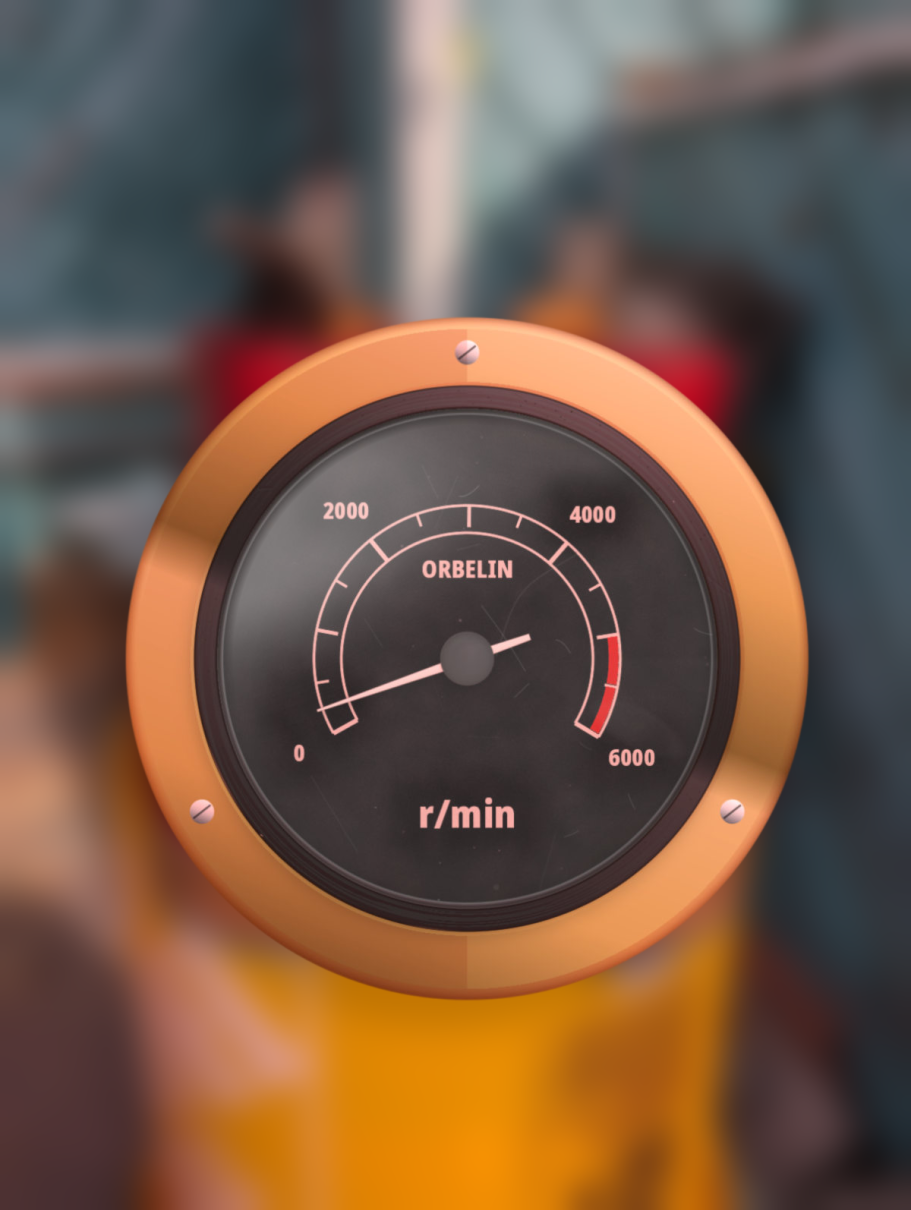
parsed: 250 rpm
